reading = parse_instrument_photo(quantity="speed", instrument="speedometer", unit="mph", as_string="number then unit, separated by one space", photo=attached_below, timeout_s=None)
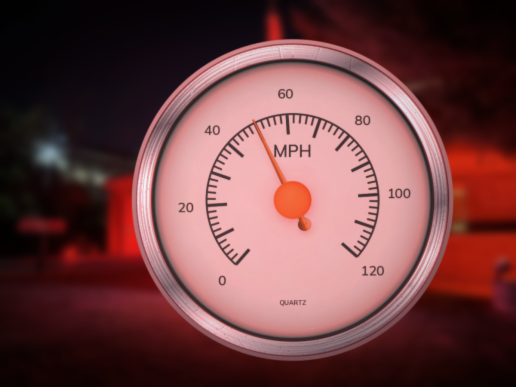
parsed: 50 mph
